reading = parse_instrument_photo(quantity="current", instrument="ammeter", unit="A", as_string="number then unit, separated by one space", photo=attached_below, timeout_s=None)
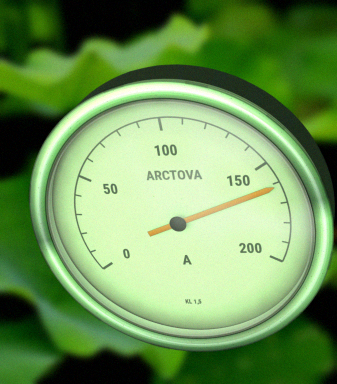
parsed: 160 A
